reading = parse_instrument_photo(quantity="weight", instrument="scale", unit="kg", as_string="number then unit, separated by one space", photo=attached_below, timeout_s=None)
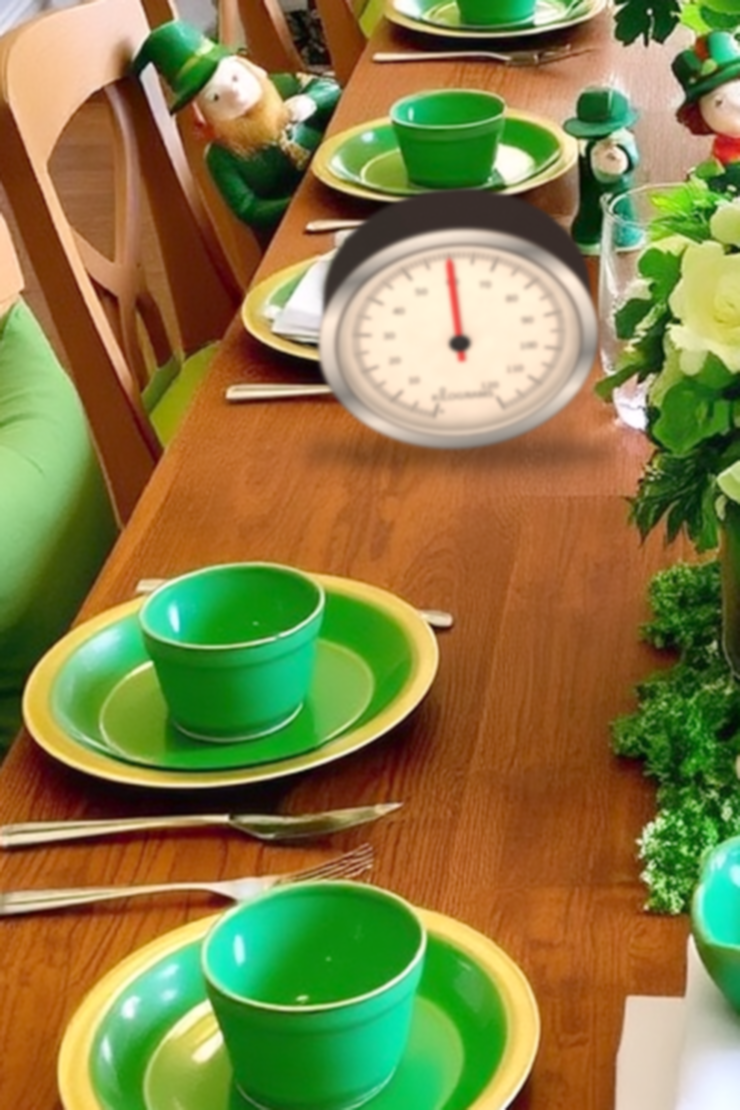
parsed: 60 kg
